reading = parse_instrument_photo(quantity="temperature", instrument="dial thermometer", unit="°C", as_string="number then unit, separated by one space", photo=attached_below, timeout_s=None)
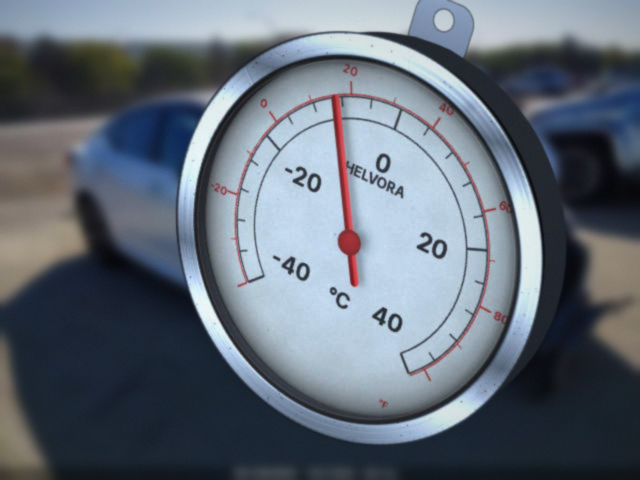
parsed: -8 °C
